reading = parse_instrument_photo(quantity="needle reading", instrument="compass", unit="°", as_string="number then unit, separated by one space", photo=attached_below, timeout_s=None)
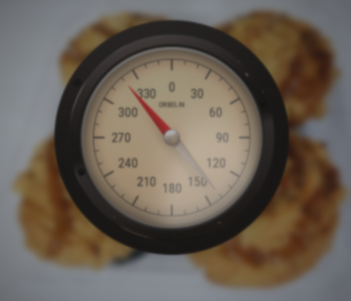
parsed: 320 °
